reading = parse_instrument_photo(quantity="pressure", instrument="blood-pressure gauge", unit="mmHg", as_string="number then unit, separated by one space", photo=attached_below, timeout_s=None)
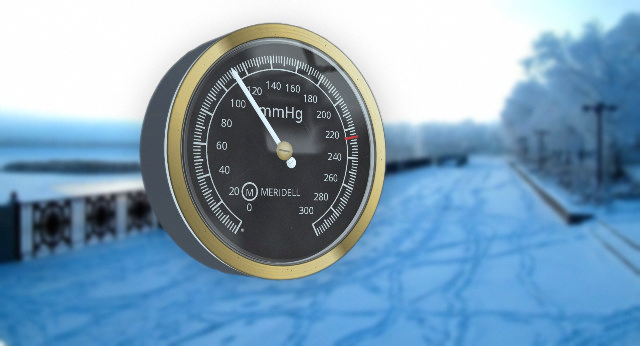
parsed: 110 mmHg
